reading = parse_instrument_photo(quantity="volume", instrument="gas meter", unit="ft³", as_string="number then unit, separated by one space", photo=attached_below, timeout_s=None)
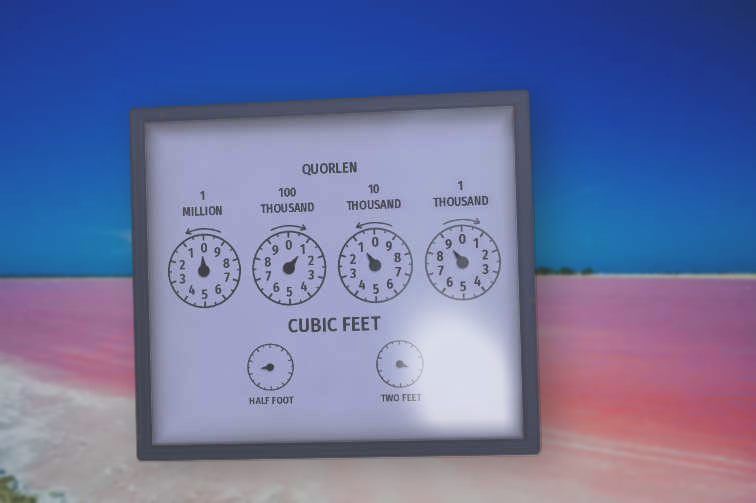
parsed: 10900 ft³
